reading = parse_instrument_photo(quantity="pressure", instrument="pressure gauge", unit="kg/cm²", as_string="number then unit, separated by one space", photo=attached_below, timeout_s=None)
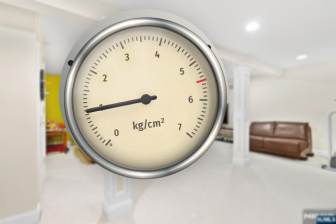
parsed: 1 kg/cm²
